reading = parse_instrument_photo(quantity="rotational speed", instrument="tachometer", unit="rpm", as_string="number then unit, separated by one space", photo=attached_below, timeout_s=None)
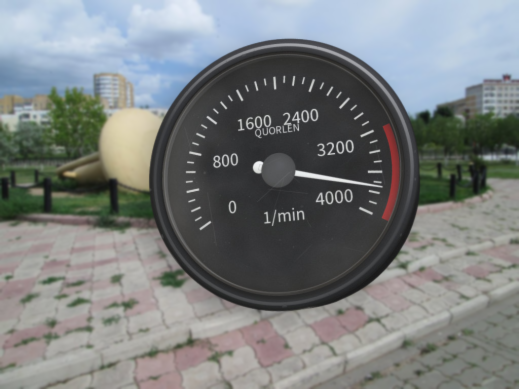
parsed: 3750 rpm
